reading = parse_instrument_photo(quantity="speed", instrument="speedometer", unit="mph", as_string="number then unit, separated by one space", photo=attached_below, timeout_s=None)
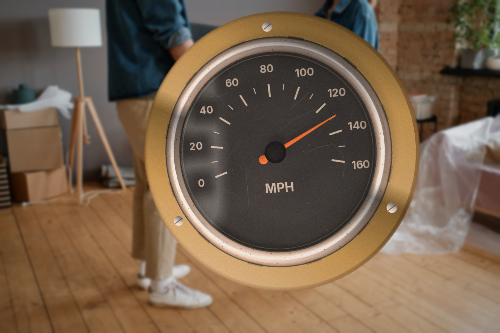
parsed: 130 mph
